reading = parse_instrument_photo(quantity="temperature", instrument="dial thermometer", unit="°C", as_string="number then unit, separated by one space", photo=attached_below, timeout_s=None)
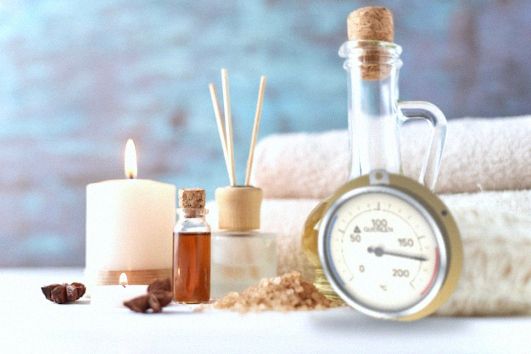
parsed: 170 °C
